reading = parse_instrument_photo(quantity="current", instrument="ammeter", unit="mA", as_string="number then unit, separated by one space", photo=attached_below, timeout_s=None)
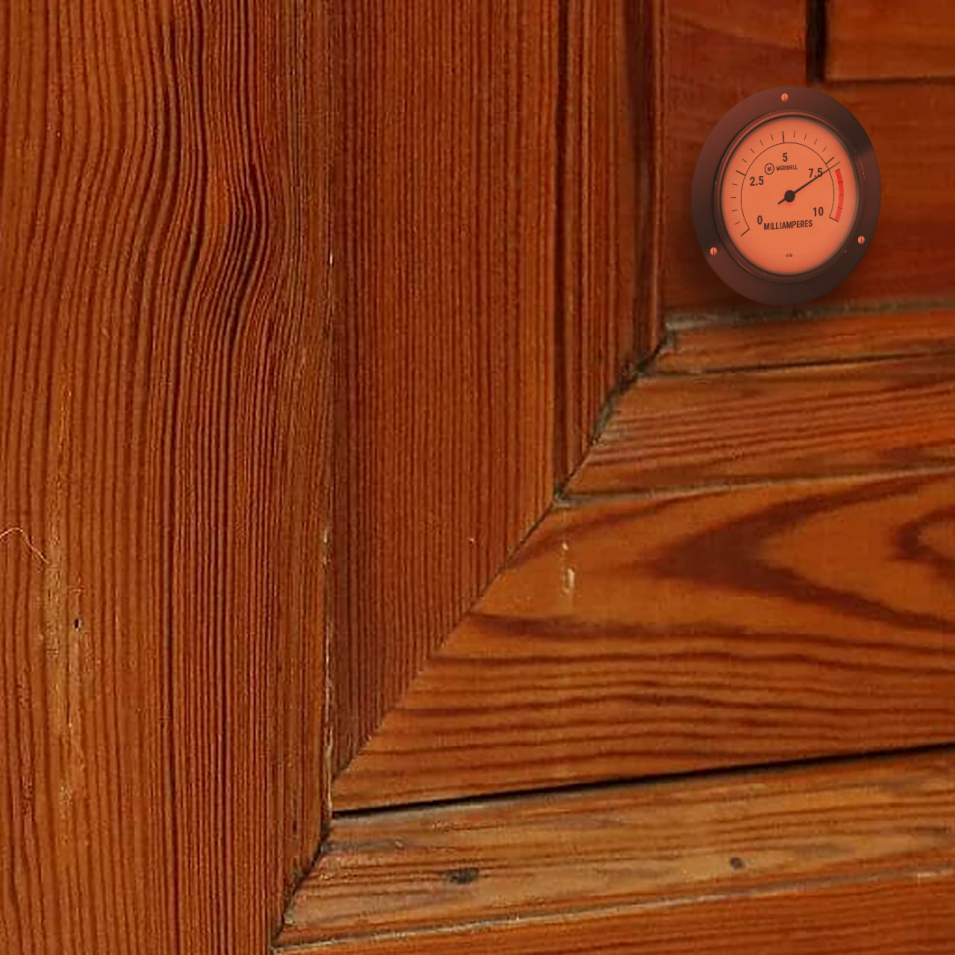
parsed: 7.75 mA
